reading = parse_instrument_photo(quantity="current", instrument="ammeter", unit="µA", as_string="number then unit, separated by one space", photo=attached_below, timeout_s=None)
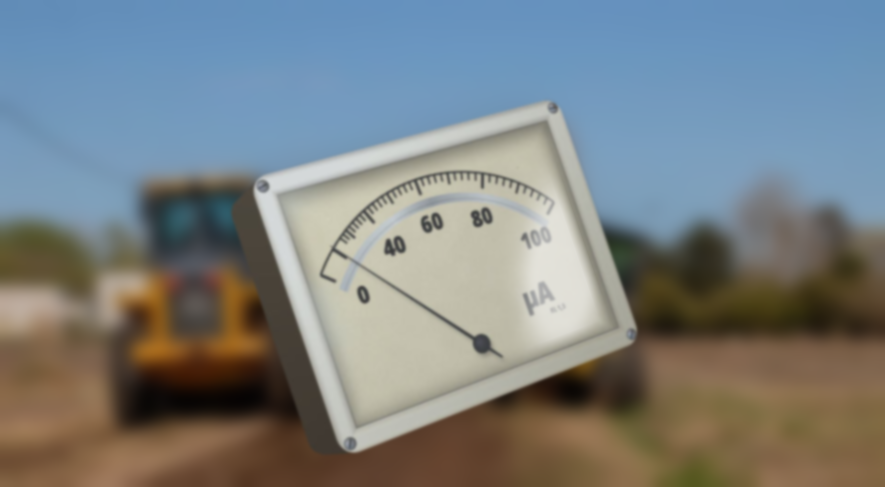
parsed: 20 µA
